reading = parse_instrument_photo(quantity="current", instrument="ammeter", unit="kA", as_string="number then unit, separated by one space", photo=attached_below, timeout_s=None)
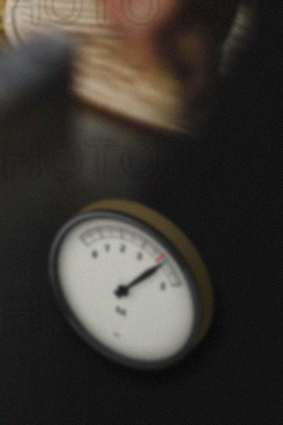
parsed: 4 kA
